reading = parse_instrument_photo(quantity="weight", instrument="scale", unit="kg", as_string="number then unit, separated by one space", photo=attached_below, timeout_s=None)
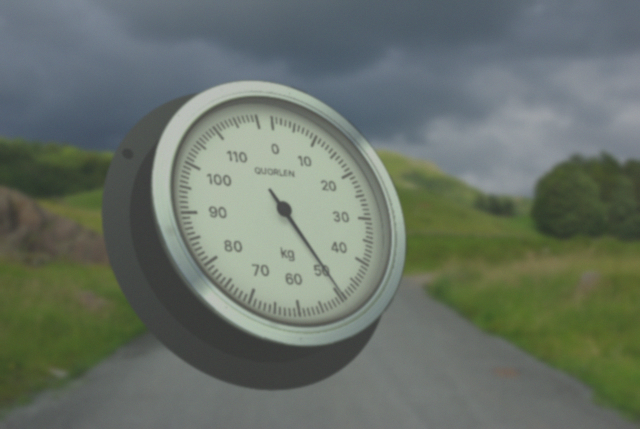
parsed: 50 kg
